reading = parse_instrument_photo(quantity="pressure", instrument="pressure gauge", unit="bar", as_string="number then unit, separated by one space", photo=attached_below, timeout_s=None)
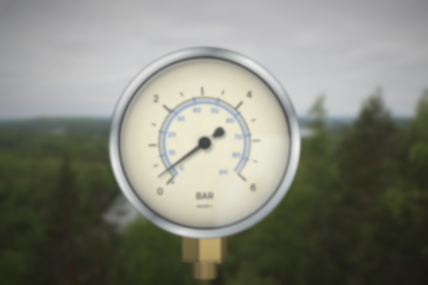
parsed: 0.25 bar
